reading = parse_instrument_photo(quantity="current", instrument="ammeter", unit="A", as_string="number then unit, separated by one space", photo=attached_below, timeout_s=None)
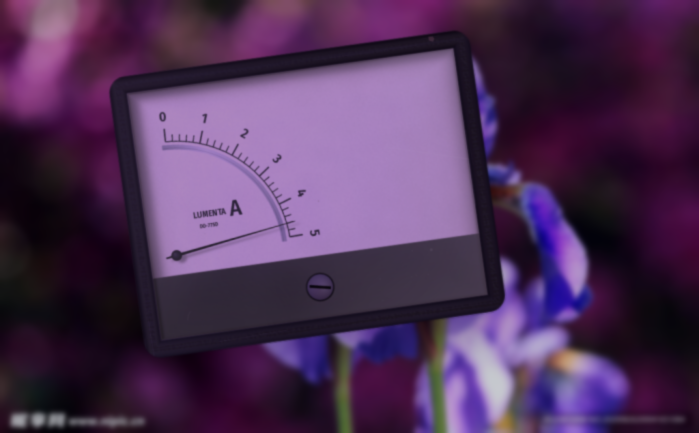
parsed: 4.6 A
